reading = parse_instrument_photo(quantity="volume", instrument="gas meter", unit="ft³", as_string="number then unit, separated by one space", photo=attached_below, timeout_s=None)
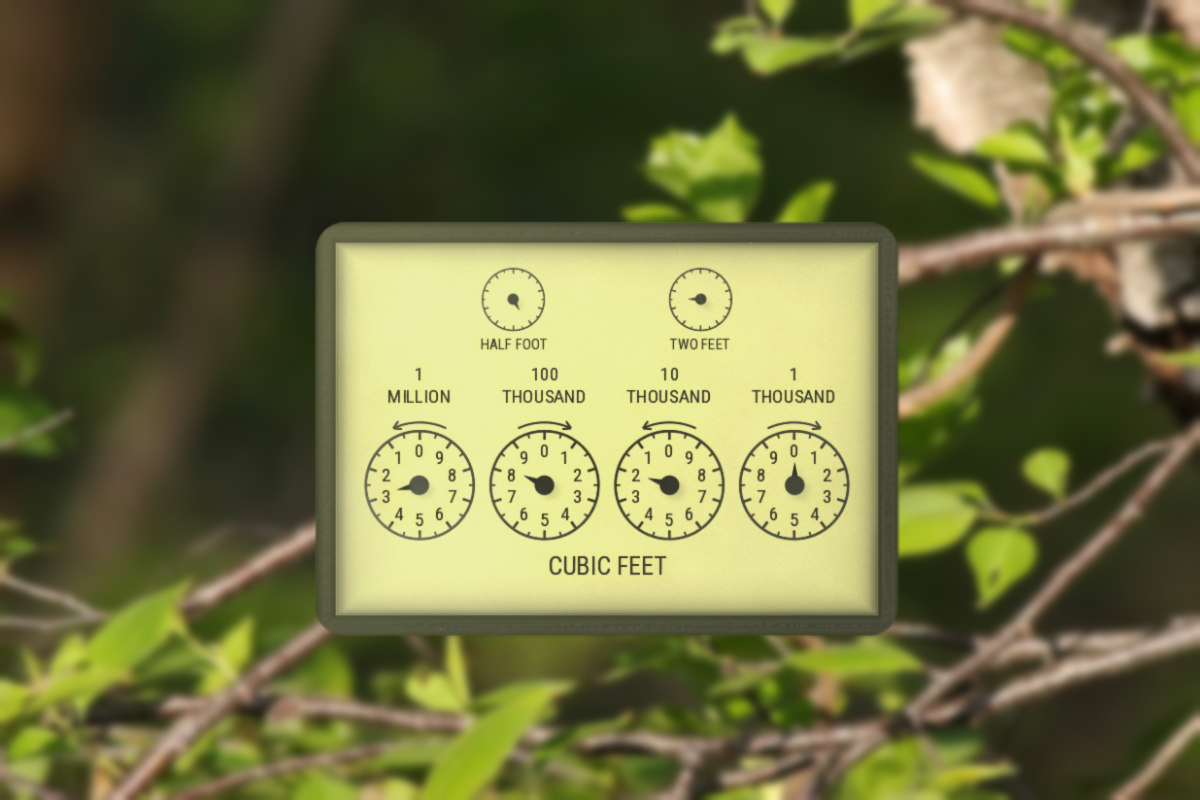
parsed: 282000 ft³
